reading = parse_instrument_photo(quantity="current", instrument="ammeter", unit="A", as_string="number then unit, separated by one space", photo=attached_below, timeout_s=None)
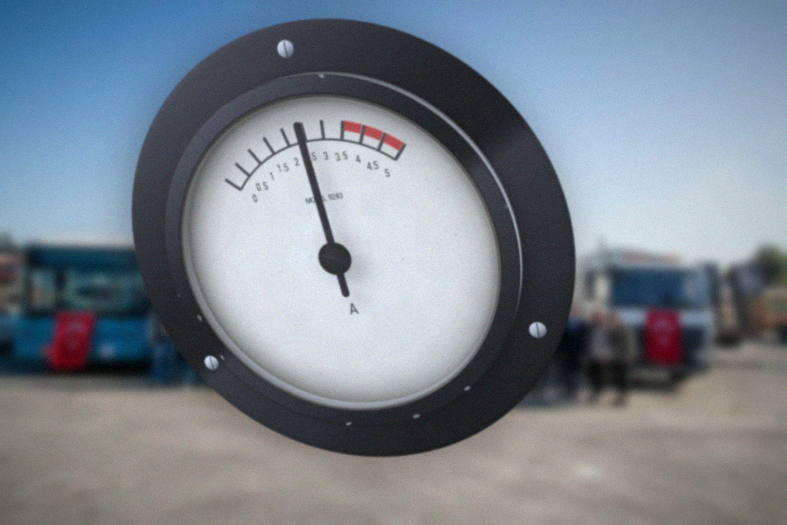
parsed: 2.5 A
